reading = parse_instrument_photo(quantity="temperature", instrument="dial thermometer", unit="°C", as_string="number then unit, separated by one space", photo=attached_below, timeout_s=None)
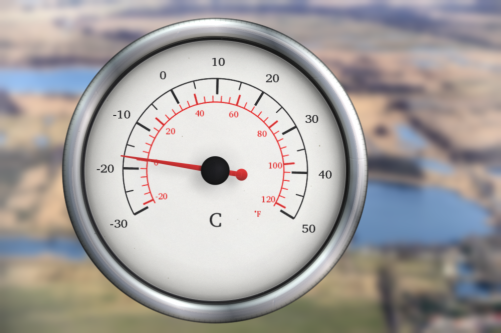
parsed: -17.5 °C
